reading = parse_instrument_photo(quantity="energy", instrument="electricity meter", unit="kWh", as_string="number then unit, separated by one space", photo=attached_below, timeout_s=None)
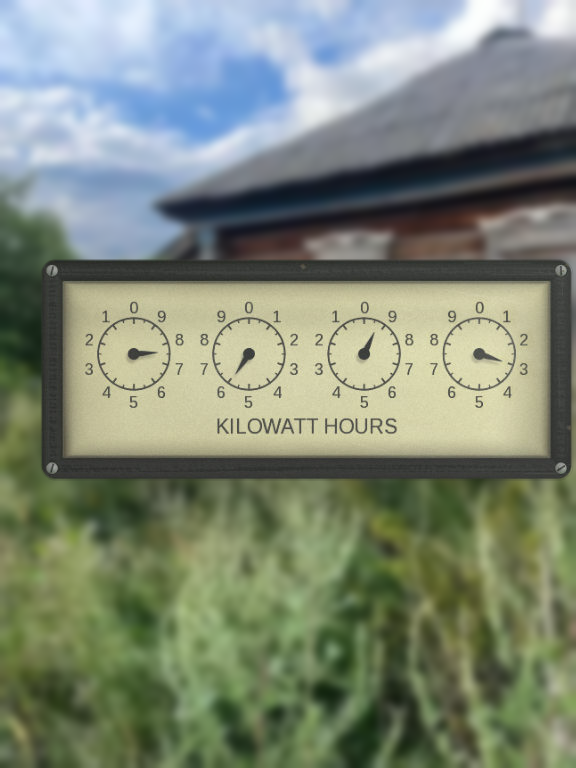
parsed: 7593 kWh
